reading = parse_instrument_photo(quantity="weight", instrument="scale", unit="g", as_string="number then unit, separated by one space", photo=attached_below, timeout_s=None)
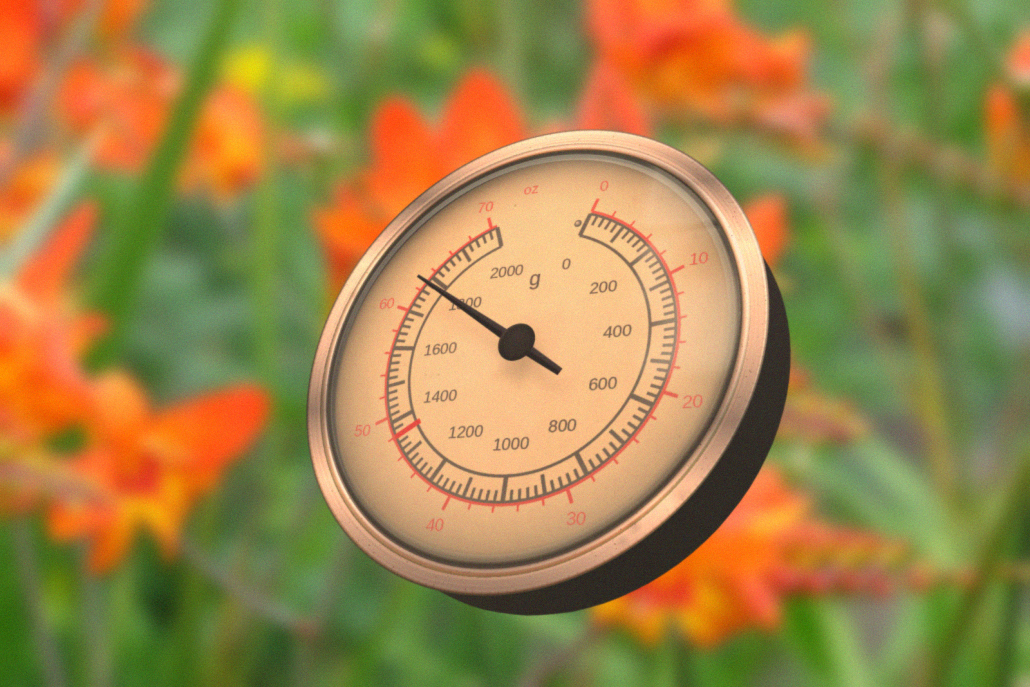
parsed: 1780 g
